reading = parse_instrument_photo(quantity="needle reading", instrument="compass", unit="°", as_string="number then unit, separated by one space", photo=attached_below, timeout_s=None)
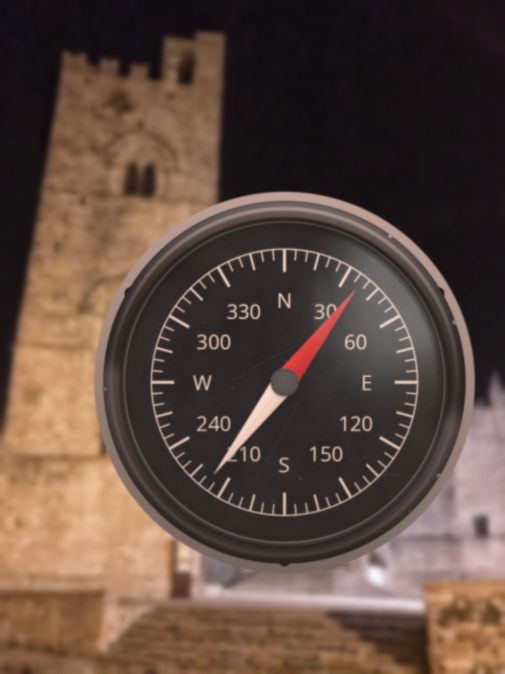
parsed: 37.5 °
